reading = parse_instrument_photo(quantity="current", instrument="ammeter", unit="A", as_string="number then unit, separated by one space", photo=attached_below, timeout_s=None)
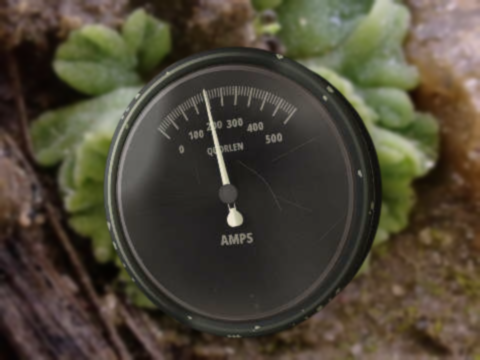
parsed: 200 A
